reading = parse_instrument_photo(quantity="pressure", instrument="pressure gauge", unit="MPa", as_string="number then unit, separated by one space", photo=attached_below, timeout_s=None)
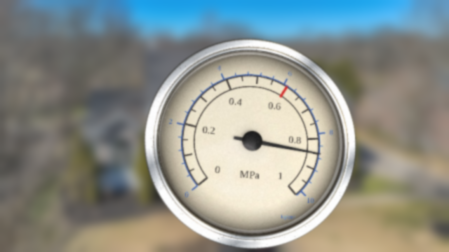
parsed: 0.85 MPa
